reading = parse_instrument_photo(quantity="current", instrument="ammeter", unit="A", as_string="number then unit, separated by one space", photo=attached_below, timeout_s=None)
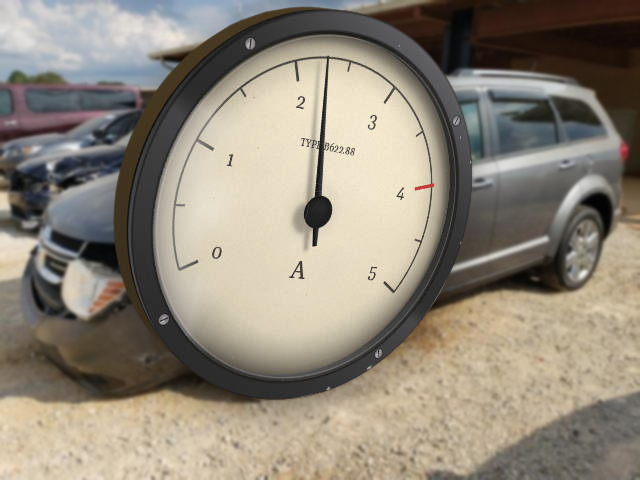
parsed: 2.25 A
